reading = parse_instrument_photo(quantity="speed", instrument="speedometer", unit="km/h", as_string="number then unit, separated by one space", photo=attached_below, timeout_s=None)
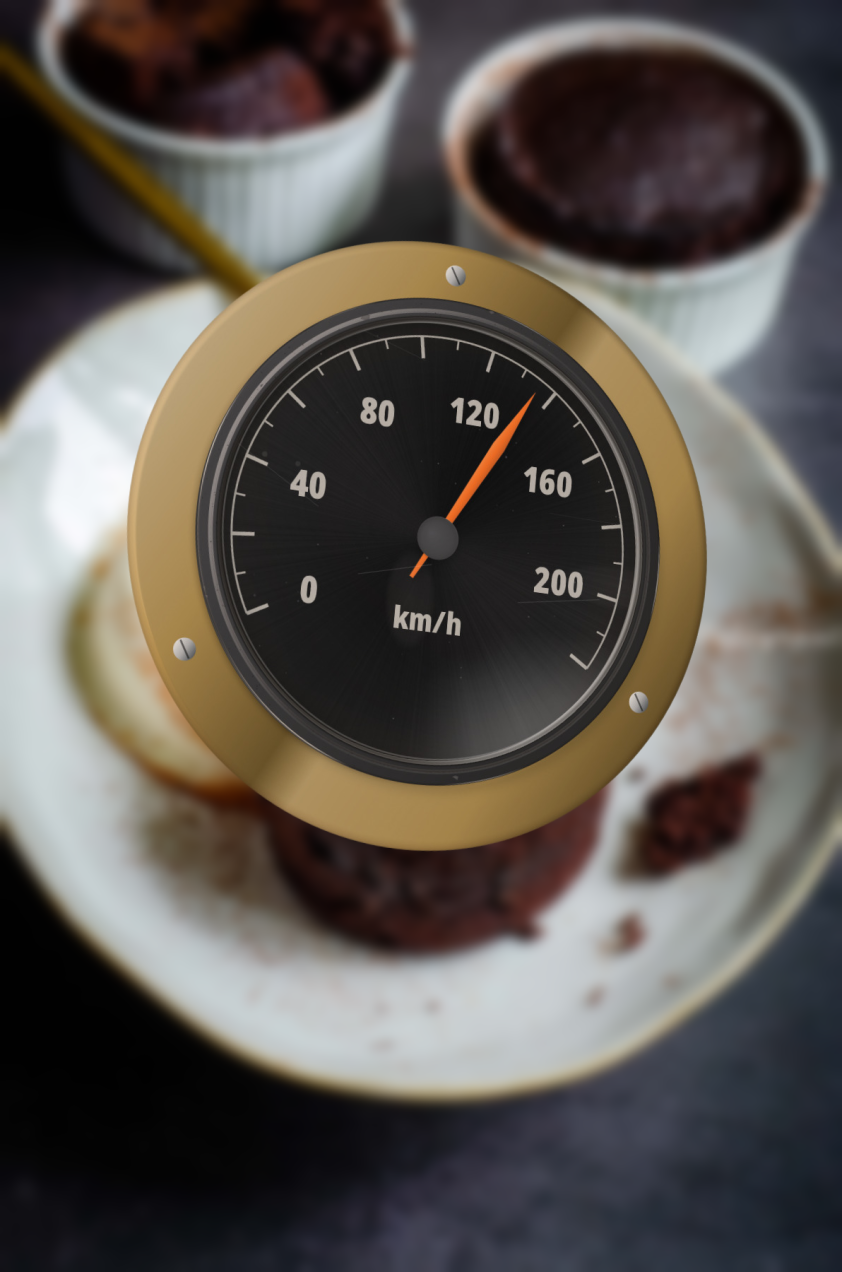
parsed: 135 km/h
